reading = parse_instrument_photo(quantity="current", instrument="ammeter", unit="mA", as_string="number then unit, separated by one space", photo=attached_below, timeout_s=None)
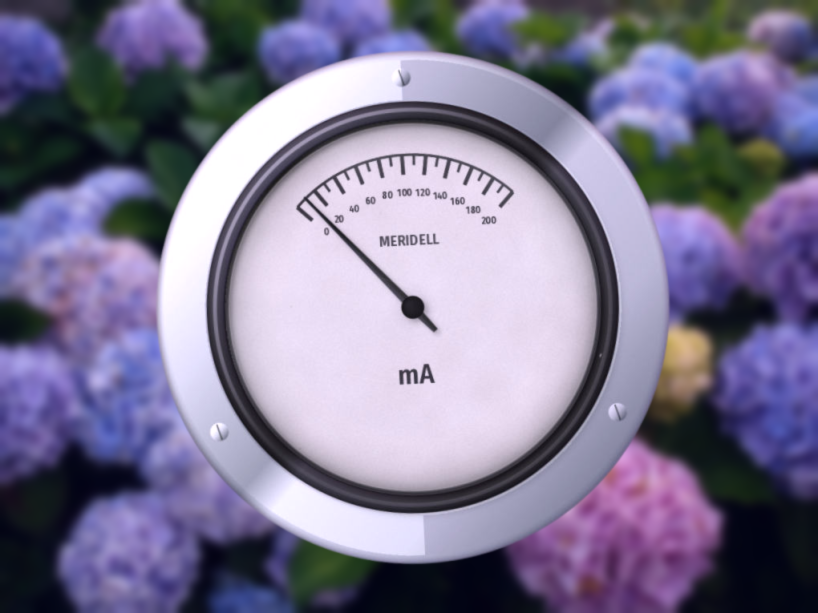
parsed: 10 mA
